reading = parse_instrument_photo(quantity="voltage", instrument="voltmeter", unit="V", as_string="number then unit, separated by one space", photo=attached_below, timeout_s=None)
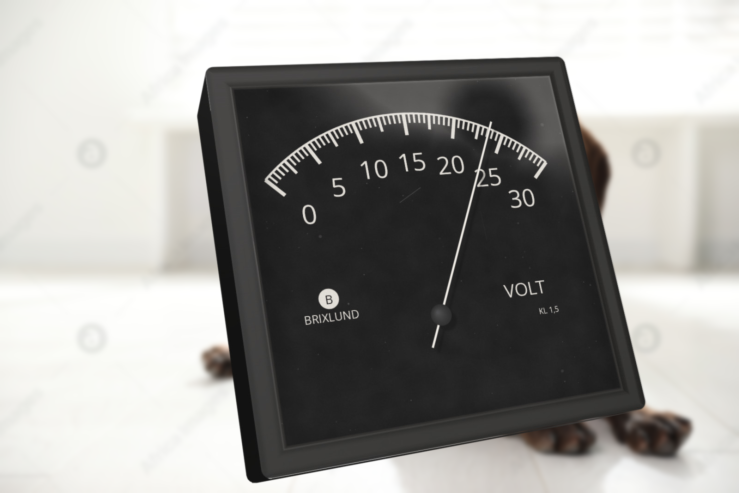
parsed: 23.5 V
